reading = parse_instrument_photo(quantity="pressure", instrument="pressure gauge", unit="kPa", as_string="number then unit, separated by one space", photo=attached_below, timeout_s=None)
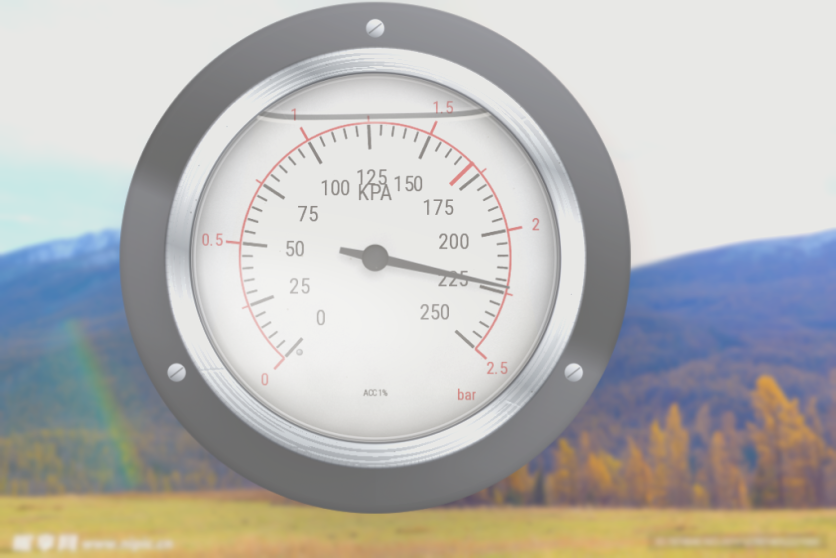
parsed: 222.5 kPa
